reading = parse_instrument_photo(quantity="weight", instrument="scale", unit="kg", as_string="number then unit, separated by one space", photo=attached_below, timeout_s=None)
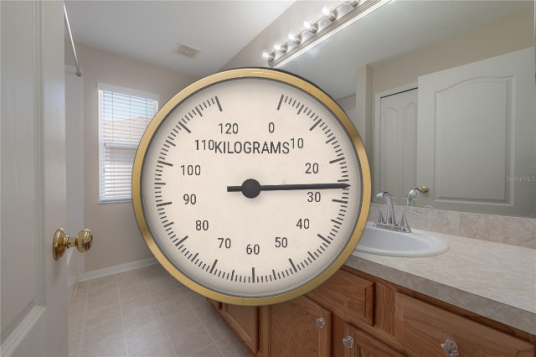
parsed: 26 kg
